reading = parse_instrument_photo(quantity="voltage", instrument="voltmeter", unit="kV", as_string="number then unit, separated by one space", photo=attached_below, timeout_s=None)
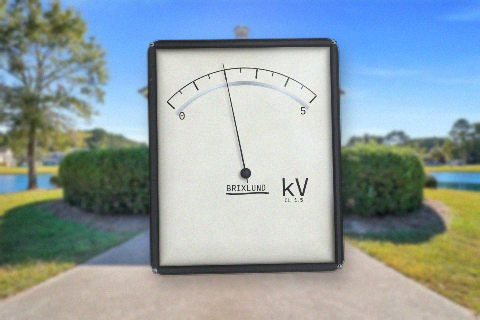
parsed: 2 kV
